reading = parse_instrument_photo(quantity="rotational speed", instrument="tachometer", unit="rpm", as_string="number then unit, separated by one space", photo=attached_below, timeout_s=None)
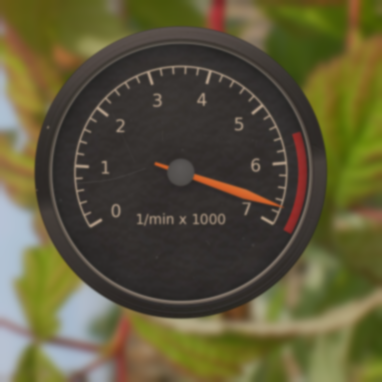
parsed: 6700 rpm
